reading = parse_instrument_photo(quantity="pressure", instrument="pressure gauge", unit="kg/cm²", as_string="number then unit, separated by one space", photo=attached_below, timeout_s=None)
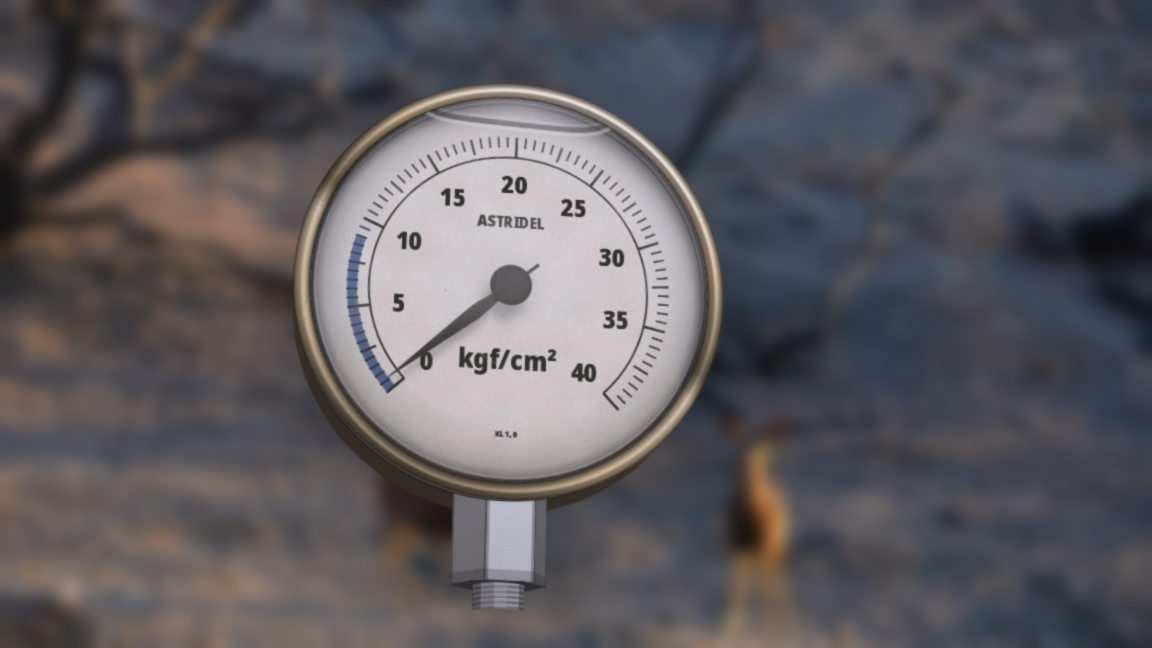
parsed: 0.5 kg/cm²
